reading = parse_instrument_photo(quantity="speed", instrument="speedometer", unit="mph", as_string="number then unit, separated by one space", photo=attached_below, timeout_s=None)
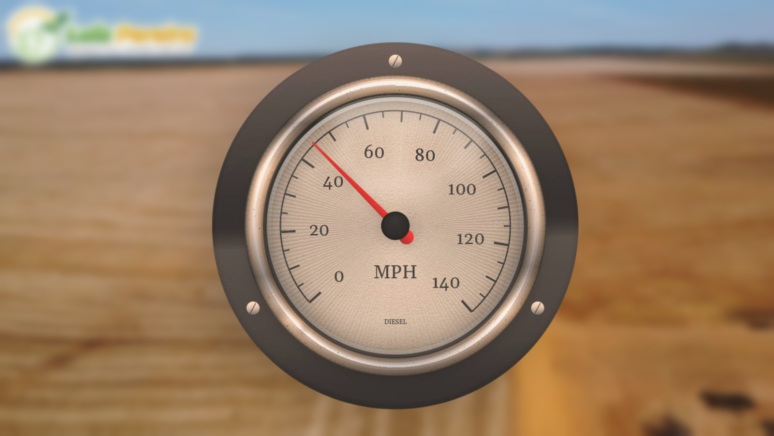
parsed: 45 mph
